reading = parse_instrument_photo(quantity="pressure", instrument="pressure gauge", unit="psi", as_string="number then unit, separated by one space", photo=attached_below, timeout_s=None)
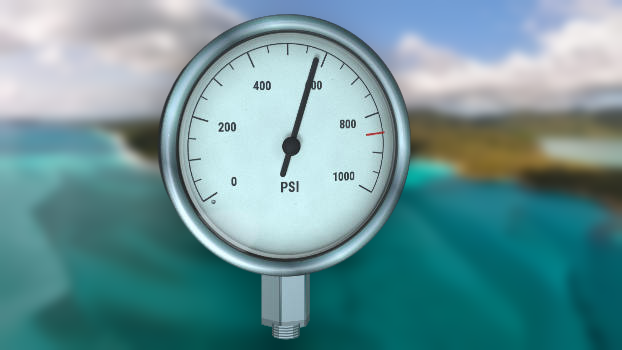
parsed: 575 psi
